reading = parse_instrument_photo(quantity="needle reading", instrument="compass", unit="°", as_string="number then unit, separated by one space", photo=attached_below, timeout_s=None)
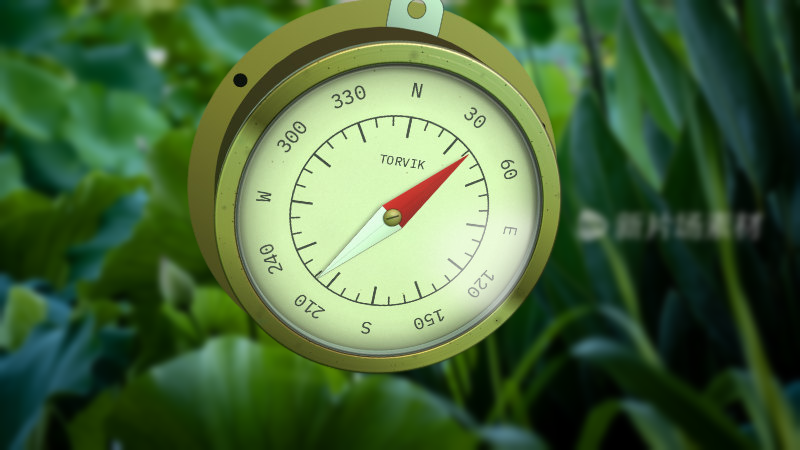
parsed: 40 °
